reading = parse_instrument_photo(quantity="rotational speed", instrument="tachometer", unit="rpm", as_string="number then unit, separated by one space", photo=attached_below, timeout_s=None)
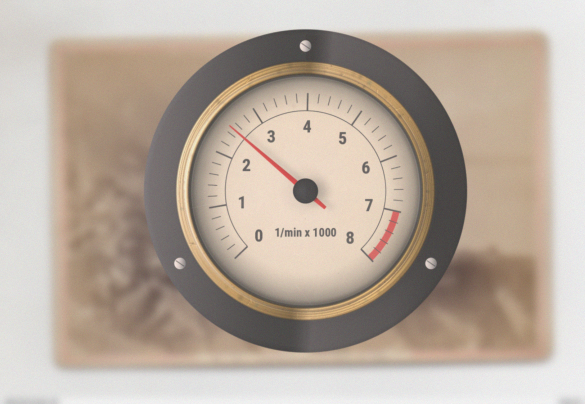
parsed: 2500 rpm
